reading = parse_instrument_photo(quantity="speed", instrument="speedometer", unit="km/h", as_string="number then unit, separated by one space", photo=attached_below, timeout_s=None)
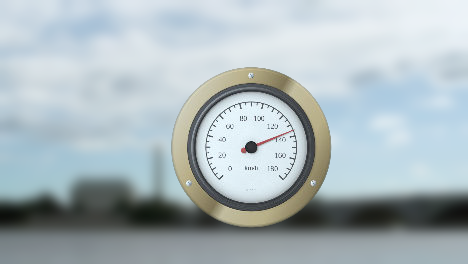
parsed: 135 km/h
